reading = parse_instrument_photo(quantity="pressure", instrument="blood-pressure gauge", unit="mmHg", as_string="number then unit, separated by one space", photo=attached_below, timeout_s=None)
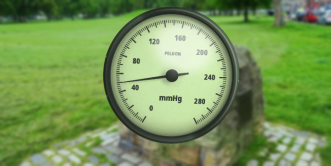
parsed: 50 mmHg
